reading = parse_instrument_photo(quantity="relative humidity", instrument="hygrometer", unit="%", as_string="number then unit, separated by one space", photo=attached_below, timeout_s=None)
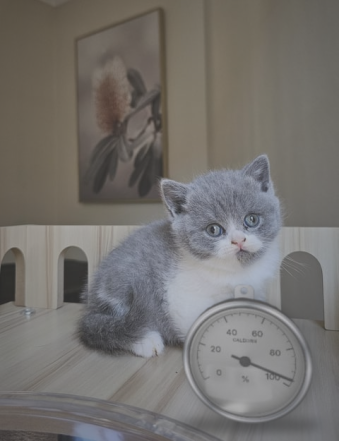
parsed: 96 %
